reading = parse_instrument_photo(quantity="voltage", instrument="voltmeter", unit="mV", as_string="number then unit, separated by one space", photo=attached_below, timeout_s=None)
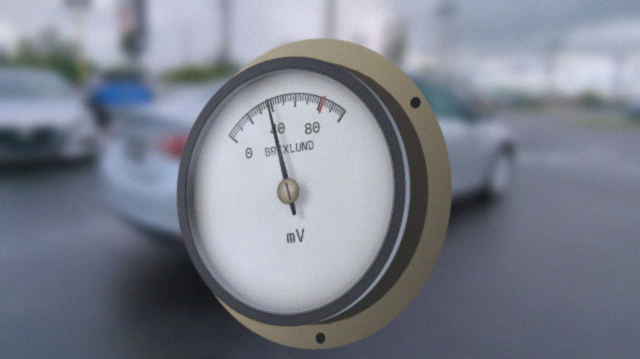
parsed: 40 mV
